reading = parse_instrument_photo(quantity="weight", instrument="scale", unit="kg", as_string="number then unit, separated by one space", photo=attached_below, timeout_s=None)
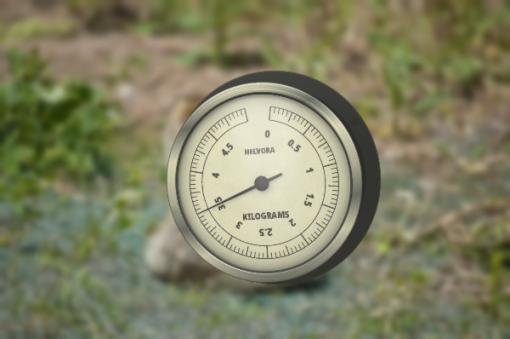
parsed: 3.5 kg
